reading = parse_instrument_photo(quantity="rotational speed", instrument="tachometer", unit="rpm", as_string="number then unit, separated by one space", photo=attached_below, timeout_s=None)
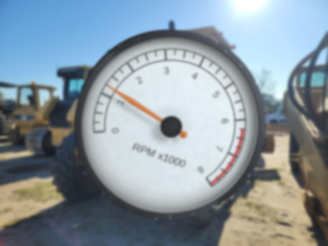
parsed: 1250 rpm
